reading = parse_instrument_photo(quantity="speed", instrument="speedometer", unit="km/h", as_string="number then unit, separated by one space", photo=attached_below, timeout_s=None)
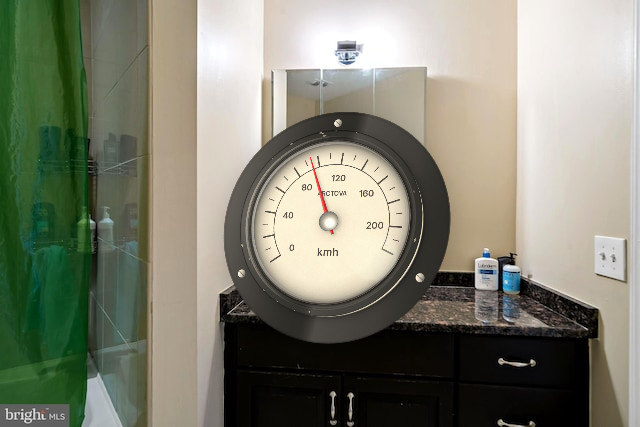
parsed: 95 km/h
